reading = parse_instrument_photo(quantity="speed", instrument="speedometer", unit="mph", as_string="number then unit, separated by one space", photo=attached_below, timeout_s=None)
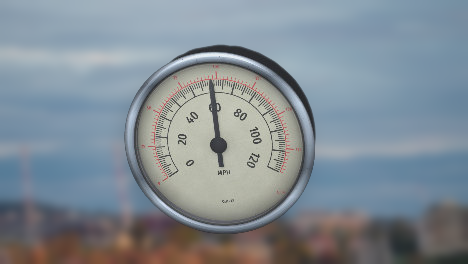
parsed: 60 mph
